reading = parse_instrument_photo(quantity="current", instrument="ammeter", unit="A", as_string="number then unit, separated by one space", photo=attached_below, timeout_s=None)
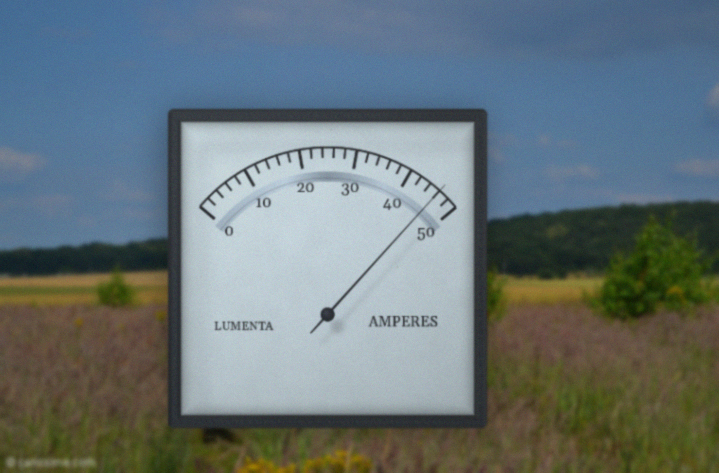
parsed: 46 A
